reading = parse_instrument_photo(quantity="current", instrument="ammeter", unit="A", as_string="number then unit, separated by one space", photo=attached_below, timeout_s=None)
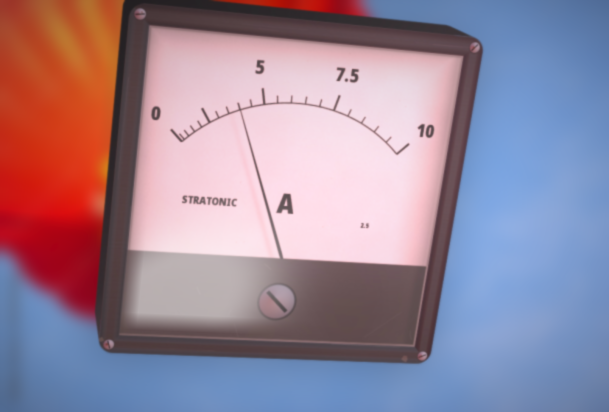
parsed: 4 A
